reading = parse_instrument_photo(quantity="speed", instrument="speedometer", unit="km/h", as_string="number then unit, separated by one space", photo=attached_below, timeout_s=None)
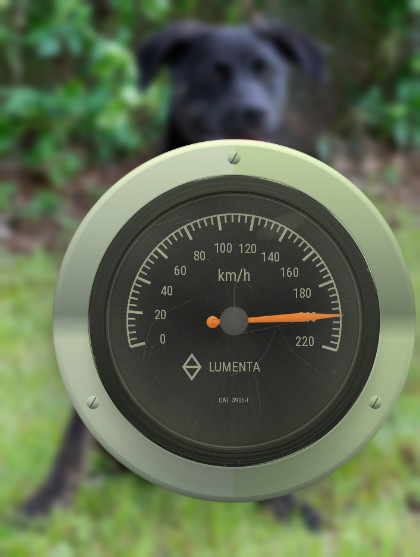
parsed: 200 km/h
